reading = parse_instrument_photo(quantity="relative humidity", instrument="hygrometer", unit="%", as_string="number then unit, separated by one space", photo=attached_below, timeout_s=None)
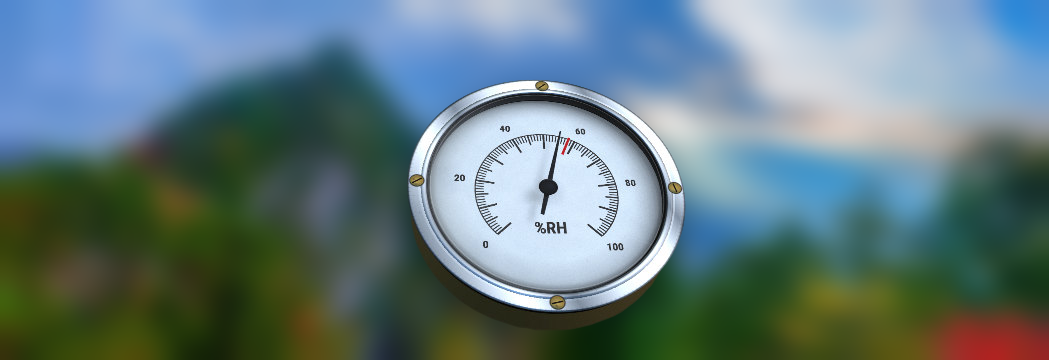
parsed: 55 %
